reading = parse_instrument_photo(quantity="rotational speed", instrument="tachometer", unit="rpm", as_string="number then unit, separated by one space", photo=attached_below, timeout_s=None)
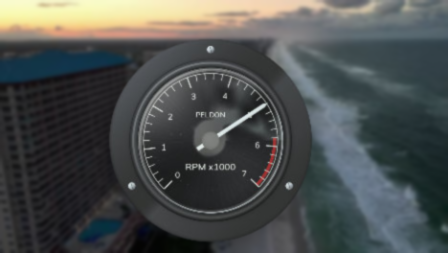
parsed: 5000 rpm
